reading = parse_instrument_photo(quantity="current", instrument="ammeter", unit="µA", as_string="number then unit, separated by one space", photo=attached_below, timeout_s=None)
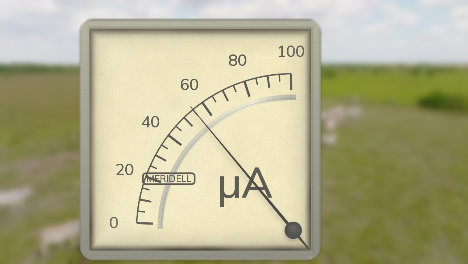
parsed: 55 µA
